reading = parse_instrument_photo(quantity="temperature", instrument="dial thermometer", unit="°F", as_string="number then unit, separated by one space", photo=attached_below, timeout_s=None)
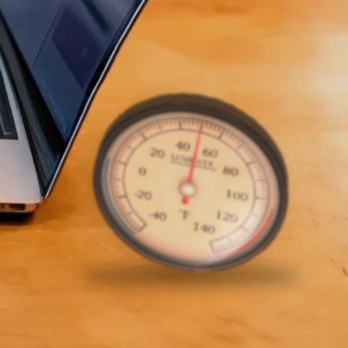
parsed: 50 °F
